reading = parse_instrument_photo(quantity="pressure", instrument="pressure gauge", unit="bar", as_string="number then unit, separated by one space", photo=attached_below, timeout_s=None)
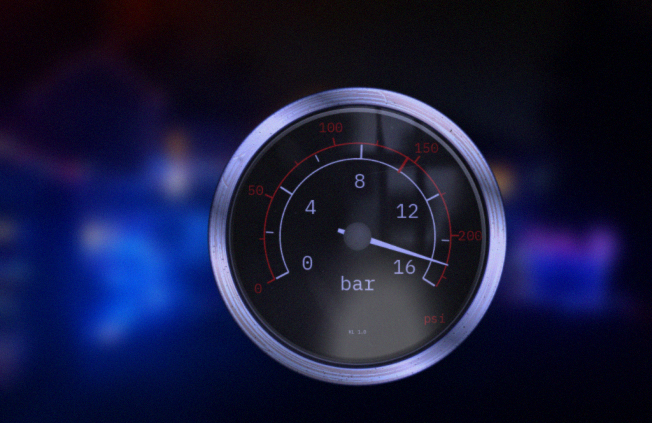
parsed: 15 bar
